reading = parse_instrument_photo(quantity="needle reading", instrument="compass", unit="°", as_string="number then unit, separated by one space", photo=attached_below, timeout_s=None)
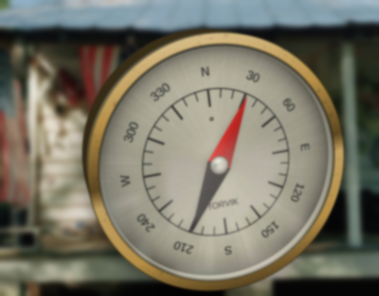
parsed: 30 °
